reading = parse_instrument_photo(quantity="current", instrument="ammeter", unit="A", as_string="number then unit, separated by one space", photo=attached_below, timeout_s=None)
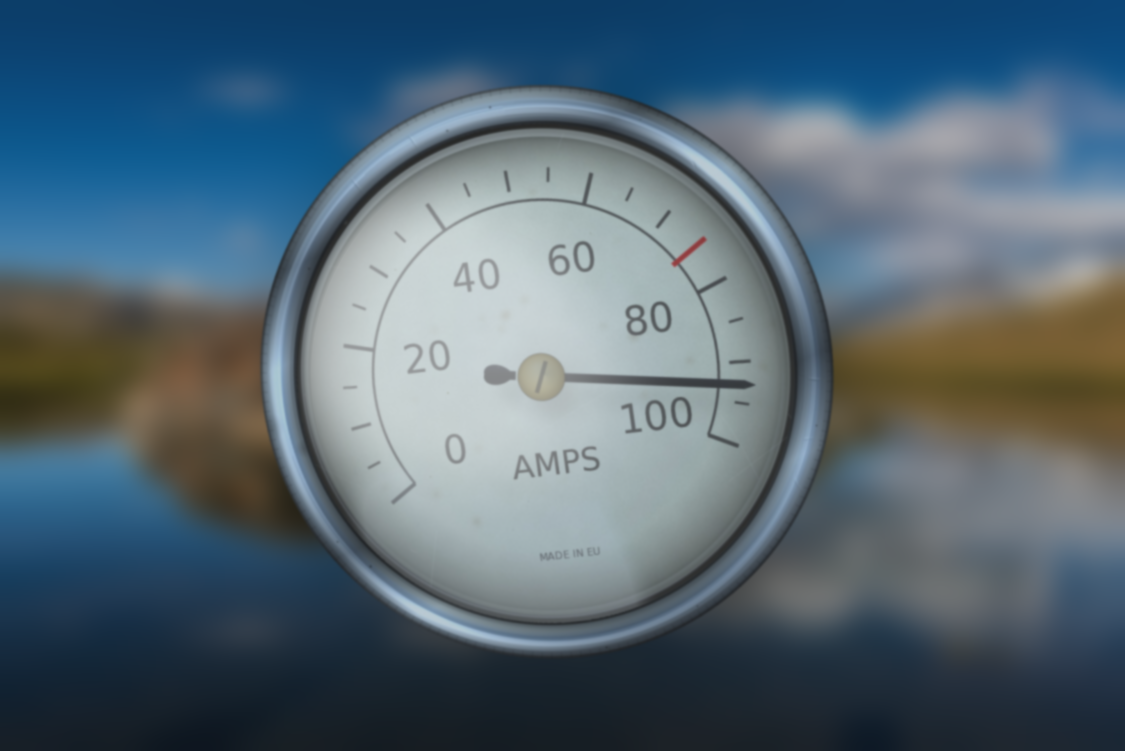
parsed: 92.5 A
